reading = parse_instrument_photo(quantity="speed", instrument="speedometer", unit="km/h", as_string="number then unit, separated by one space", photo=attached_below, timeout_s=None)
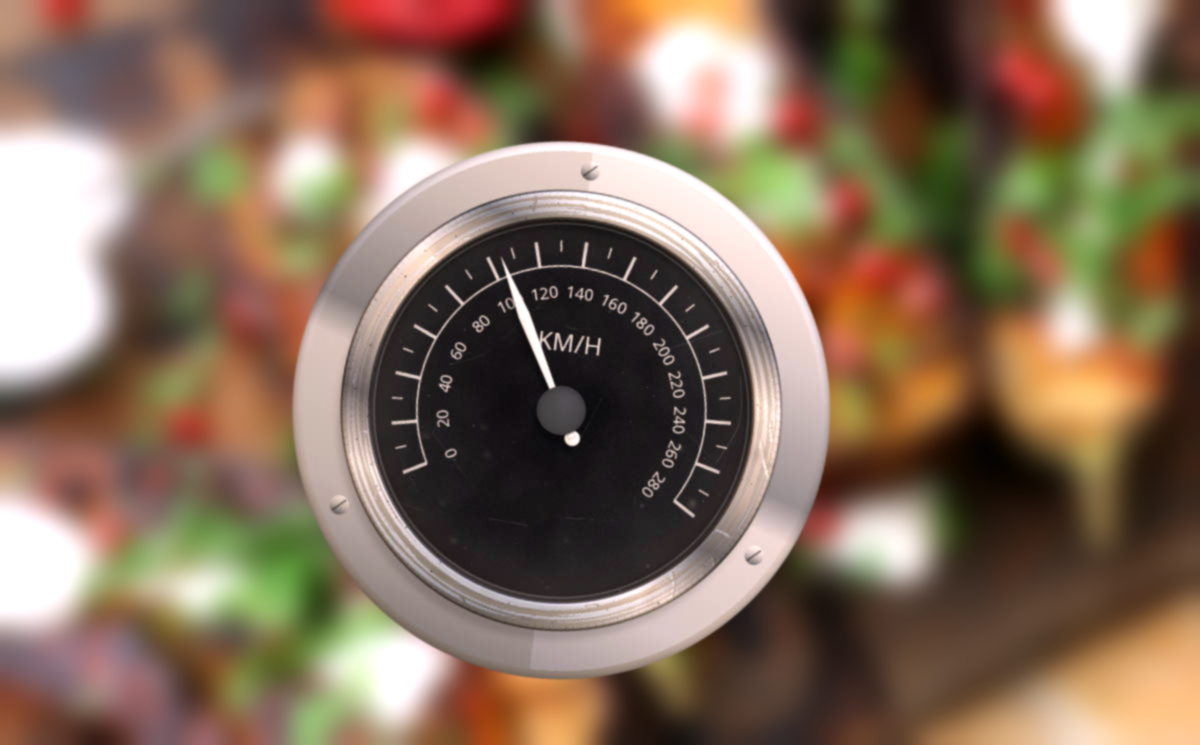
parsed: 105 km/h
